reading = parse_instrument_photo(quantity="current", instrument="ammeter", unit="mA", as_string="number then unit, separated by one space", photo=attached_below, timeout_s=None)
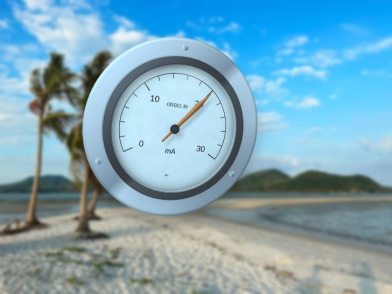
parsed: 20 mA
